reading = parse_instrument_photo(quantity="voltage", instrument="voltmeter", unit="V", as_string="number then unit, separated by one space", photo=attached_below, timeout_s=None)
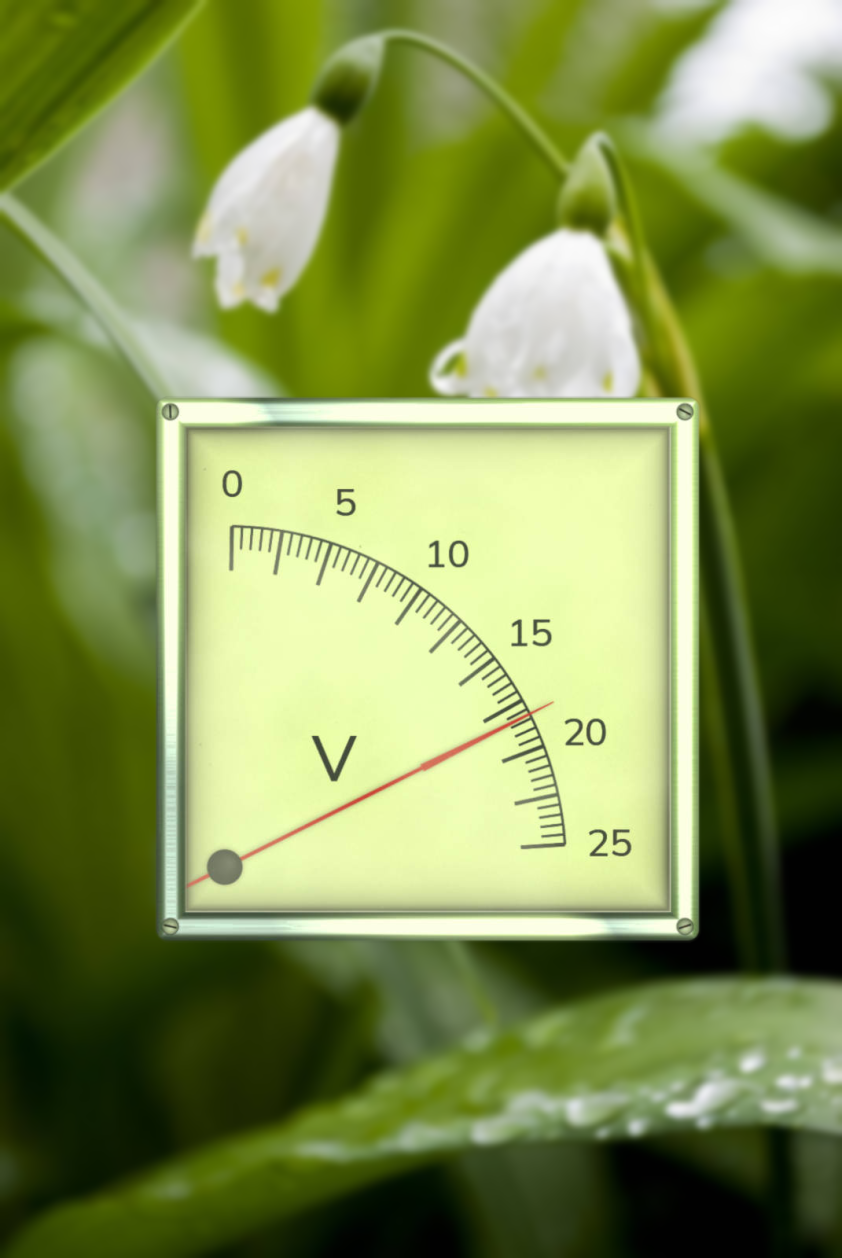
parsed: 18.25 V
